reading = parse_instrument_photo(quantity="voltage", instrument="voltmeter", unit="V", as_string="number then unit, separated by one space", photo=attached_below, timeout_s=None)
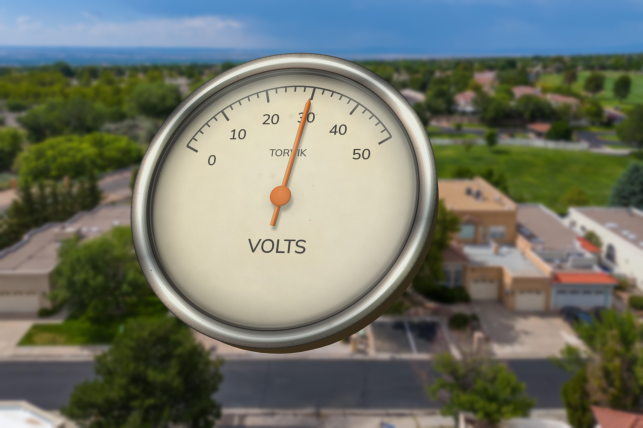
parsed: 30 V
